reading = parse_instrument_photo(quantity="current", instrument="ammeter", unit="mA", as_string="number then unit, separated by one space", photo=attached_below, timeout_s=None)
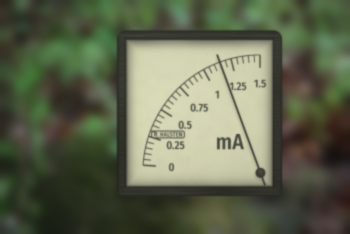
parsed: 1.15 mA
